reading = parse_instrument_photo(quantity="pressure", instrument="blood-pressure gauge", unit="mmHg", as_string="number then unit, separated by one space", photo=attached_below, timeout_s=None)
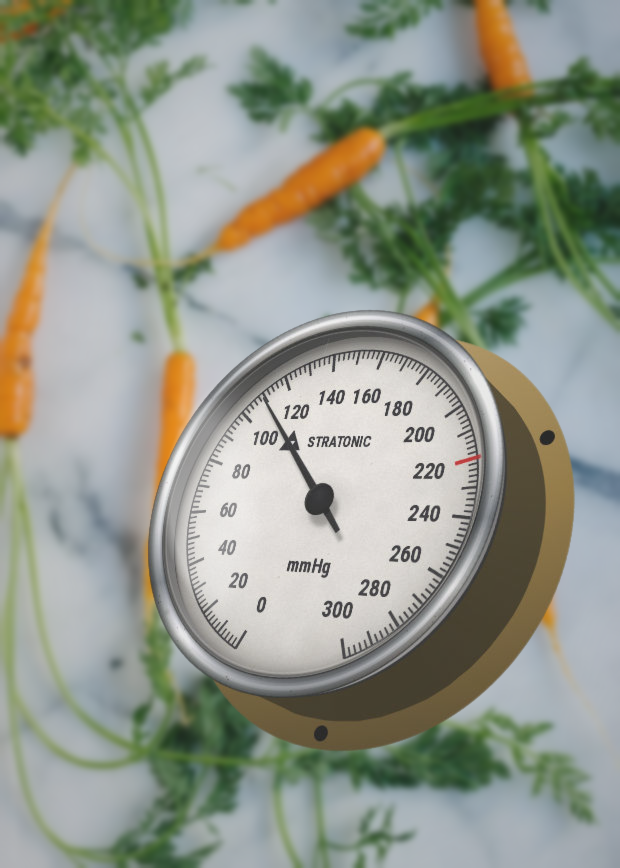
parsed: 110 mmHg
